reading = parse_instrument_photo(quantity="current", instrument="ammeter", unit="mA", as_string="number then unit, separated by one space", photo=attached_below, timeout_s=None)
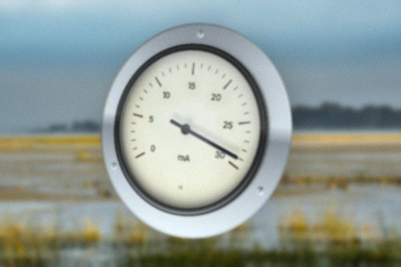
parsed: 29 mA
